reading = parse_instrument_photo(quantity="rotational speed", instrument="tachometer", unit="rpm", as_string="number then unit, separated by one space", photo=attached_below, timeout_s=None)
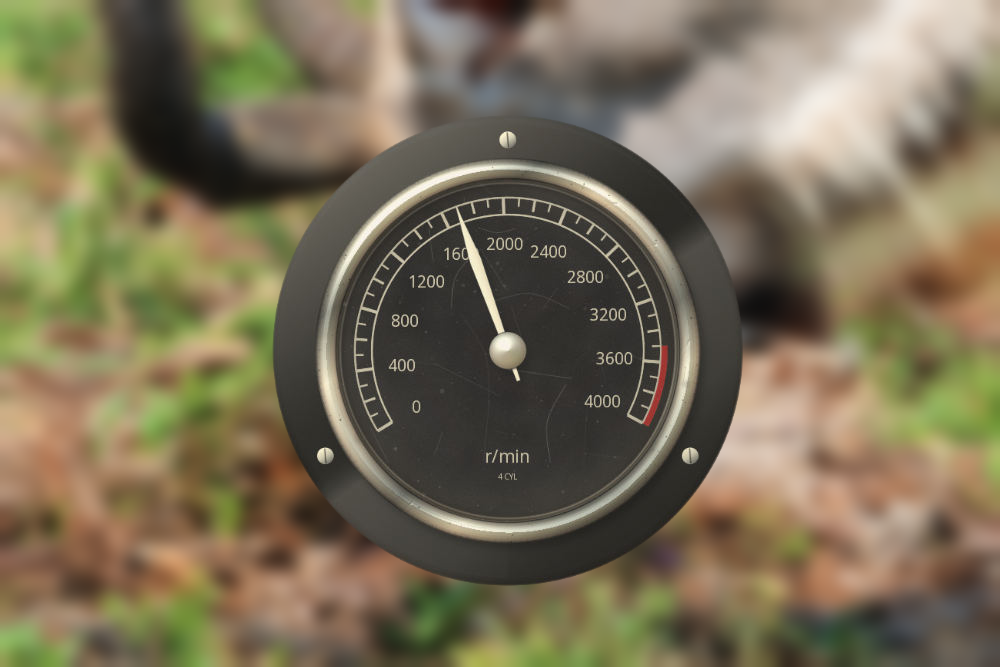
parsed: 1700 rpm
